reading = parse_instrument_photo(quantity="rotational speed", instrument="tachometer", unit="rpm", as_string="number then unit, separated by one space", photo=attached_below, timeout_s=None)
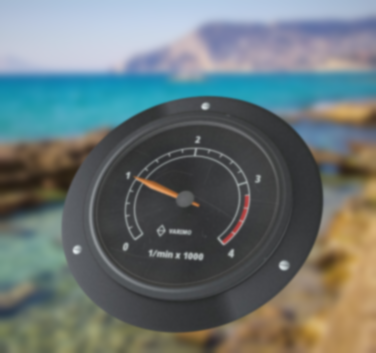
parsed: 1000 rpm
